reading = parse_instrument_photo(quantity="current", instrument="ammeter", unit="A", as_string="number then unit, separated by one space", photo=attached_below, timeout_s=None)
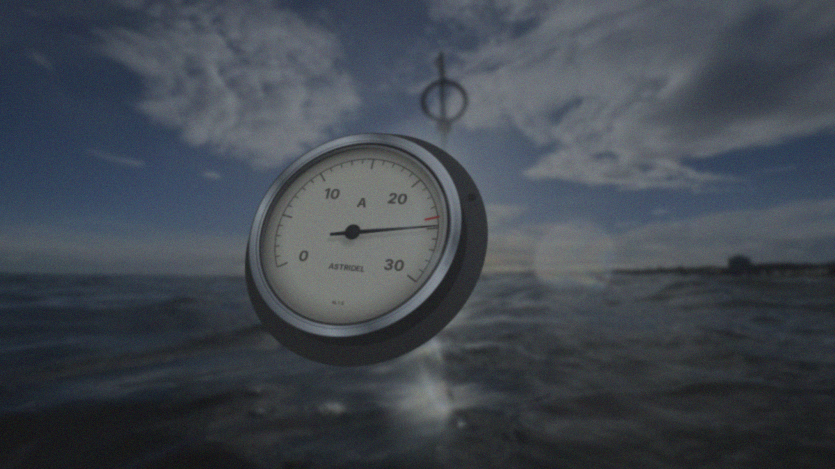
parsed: 25 A
